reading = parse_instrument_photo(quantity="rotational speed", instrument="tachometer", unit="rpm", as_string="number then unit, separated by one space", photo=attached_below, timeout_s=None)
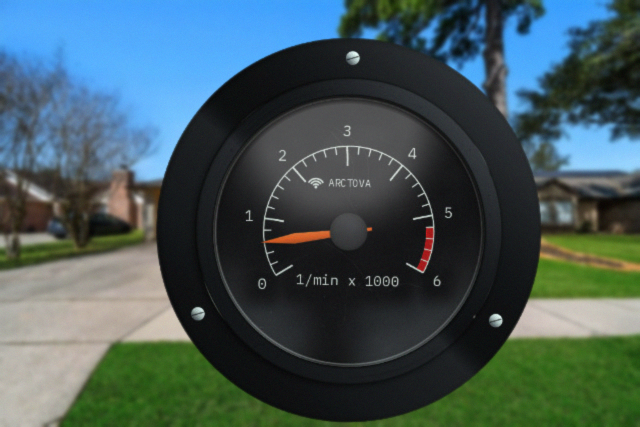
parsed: 600 rpm
